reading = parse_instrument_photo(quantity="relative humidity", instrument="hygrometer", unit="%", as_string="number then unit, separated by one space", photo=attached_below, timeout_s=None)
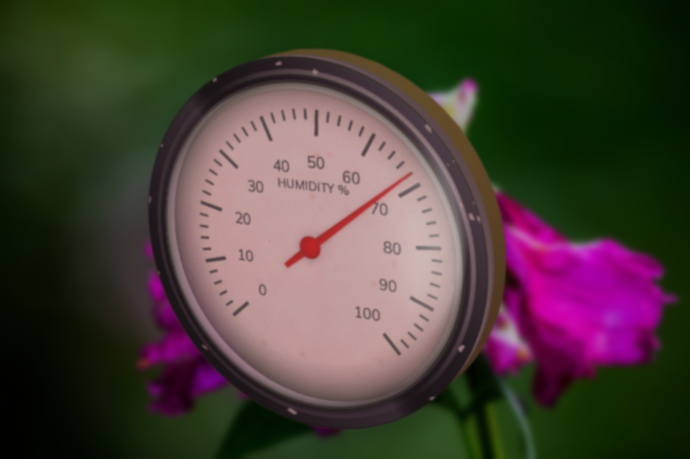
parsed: 68 %
